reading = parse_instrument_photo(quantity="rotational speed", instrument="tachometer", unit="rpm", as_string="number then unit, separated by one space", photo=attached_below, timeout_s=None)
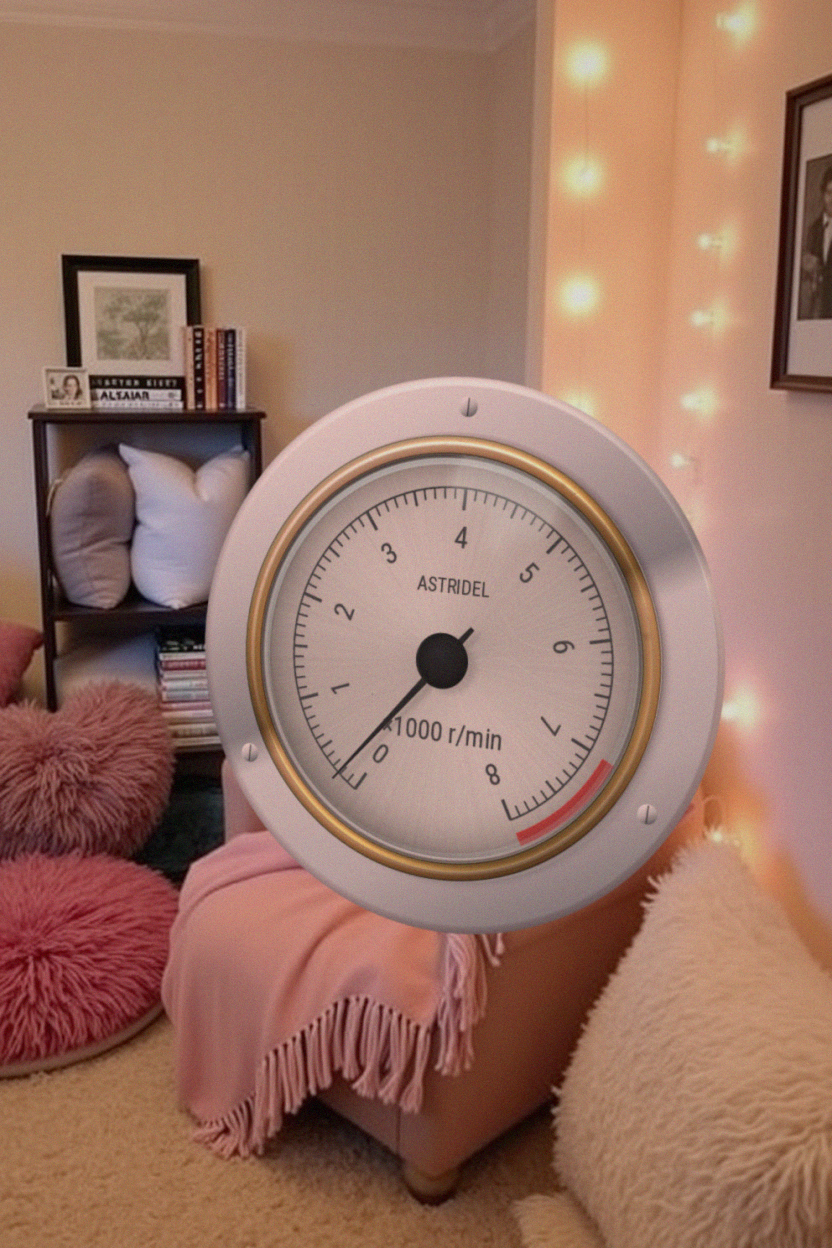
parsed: 200 rpm
